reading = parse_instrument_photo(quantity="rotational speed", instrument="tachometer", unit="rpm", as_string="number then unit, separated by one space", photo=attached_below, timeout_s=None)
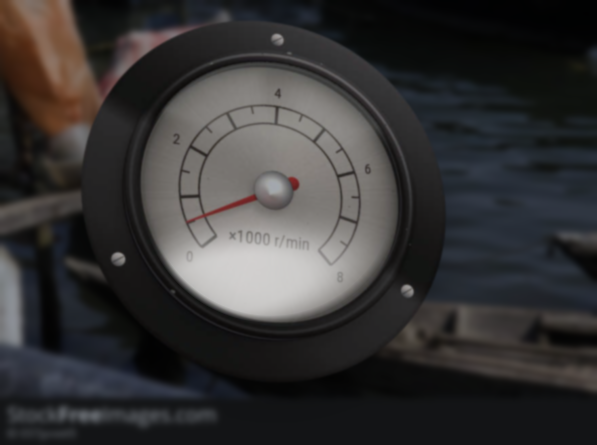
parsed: 500 rpm
